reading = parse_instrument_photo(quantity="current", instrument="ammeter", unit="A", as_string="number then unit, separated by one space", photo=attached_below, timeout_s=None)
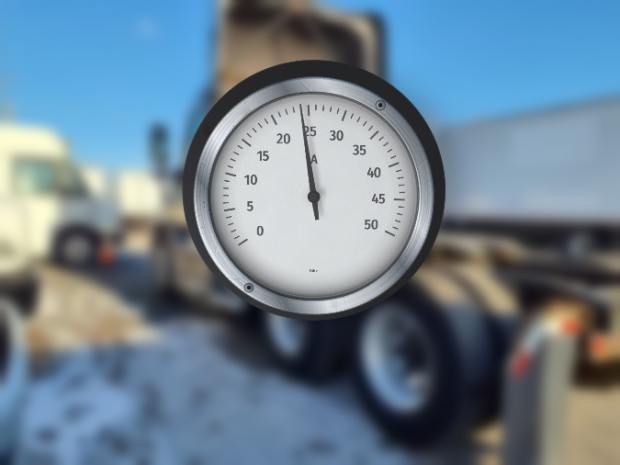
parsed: 24 A
